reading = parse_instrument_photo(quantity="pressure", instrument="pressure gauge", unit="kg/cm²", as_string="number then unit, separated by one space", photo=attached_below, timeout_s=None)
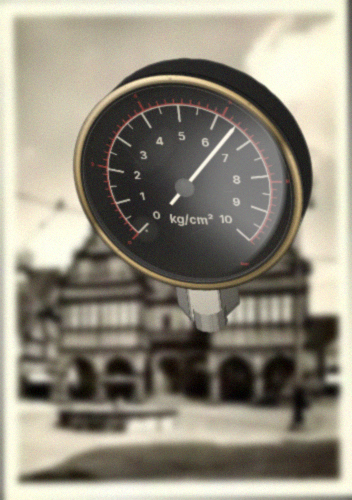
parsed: 6.5 kg/cm²
